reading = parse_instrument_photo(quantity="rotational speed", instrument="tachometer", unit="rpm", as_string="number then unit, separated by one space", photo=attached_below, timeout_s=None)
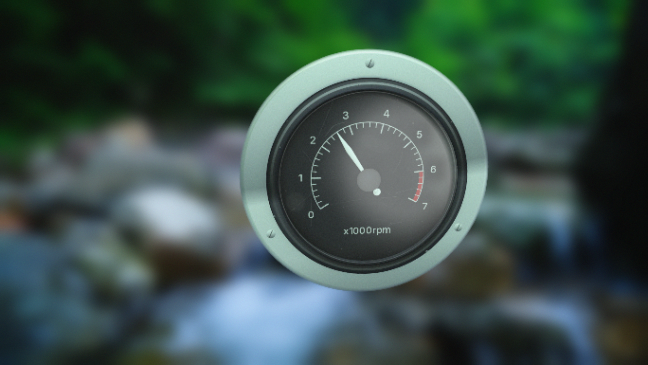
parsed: 2600 rpm
